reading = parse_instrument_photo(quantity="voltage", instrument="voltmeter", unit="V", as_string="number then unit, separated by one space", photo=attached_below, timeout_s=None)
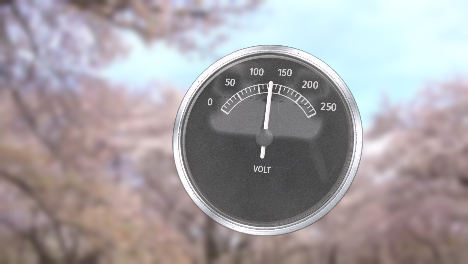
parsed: 130 V
